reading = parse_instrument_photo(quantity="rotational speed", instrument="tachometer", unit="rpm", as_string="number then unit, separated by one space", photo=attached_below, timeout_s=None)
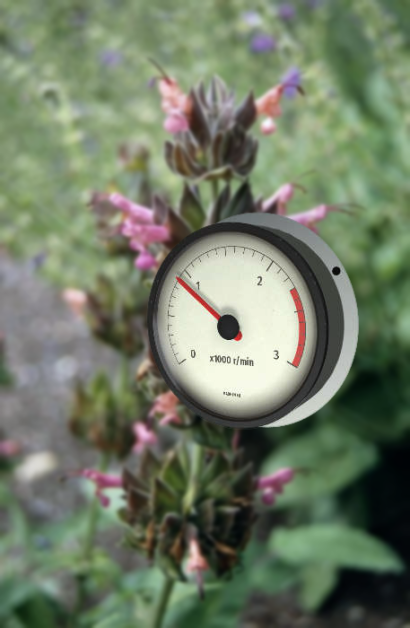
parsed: 900 rpm
